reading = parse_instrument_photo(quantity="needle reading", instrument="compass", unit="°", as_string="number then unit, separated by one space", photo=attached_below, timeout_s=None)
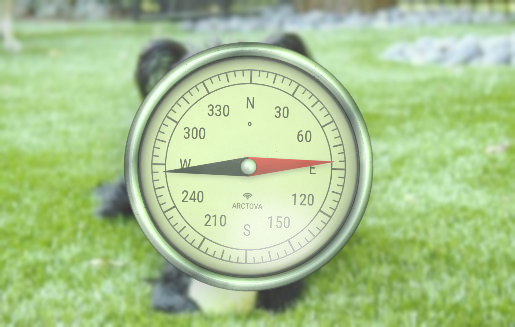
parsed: 85 °
